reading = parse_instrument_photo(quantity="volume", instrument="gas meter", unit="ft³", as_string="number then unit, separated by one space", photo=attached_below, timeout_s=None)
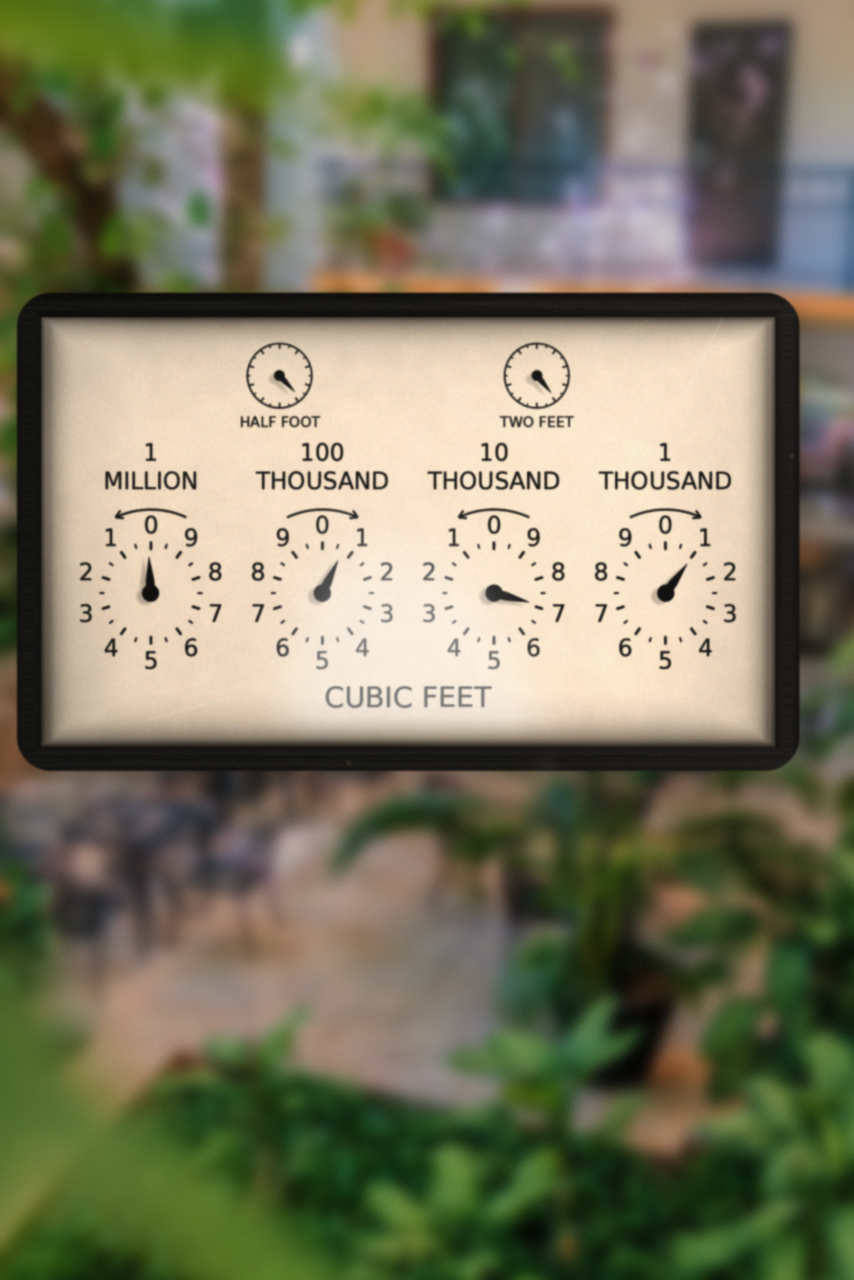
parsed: 7100 ft³
